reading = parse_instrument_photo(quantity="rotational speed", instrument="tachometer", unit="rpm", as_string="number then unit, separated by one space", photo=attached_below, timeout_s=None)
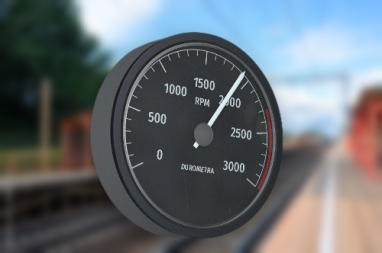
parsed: 1900 rpm
